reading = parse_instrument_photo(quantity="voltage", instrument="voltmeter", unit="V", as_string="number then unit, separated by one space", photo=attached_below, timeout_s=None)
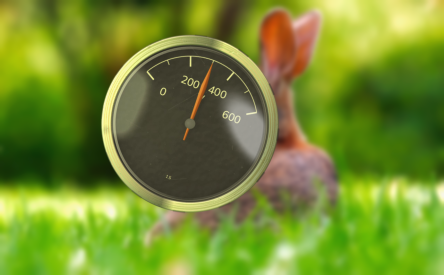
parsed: 300 V
